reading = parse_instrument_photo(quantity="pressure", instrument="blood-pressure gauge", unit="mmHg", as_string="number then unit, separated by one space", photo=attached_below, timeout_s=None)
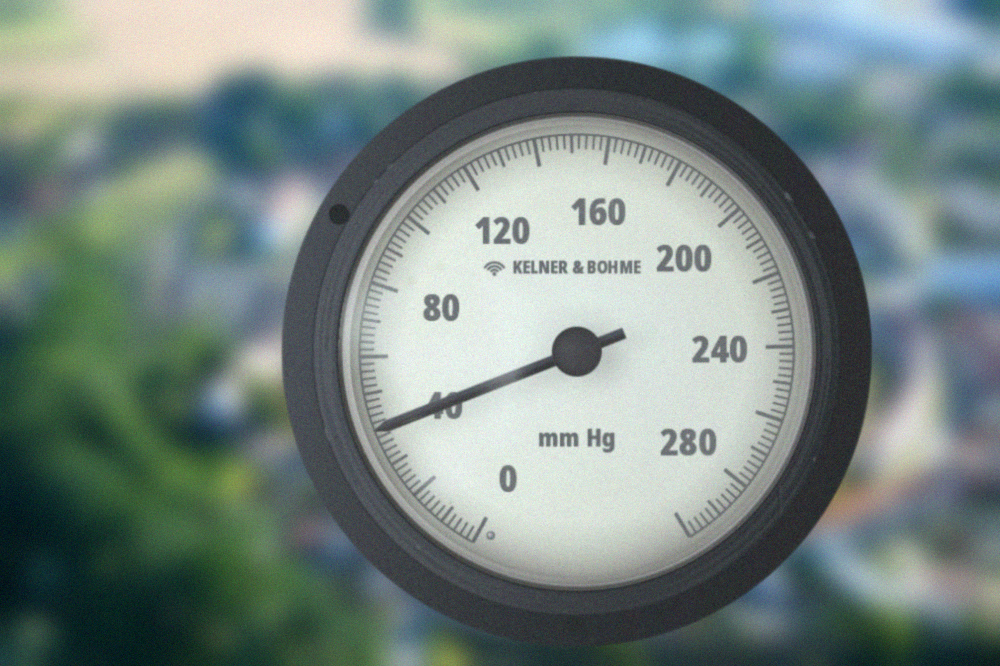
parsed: 40 mmHg
